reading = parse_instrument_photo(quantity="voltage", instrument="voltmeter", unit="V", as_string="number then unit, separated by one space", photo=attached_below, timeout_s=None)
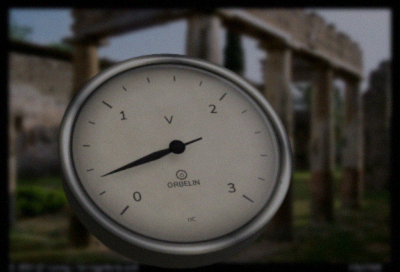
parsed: 0.3 V
